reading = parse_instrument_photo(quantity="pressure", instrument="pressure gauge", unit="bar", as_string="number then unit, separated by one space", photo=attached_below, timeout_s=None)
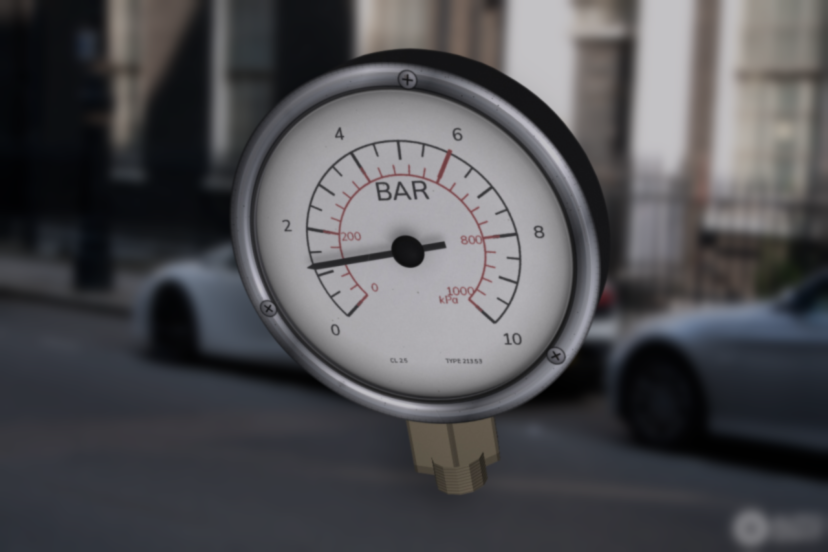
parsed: 1.25 bar
